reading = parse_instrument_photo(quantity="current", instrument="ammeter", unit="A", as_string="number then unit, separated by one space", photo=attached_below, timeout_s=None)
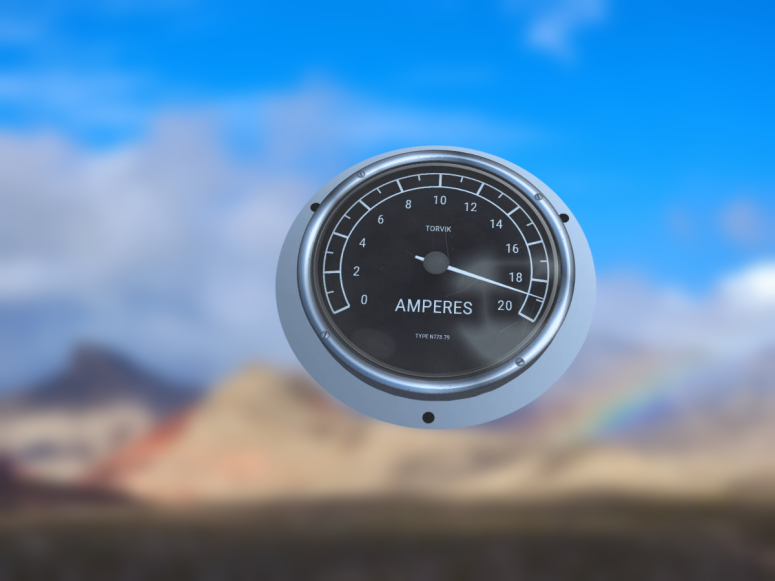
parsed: 19 A
